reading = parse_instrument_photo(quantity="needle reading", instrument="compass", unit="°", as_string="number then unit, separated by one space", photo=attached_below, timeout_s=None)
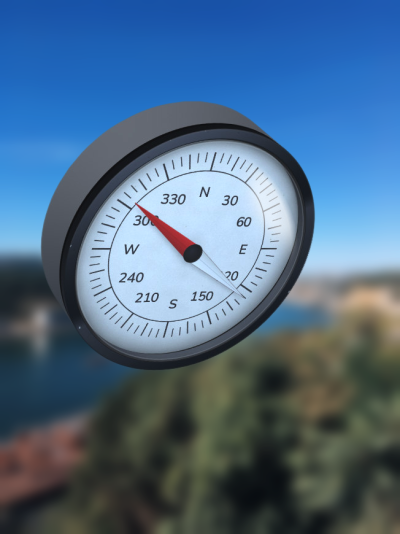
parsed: 305 °
